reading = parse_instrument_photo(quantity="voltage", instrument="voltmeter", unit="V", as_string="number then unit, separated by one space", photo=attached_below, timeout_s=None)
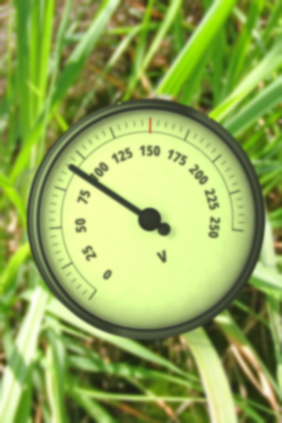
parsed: 90 V
